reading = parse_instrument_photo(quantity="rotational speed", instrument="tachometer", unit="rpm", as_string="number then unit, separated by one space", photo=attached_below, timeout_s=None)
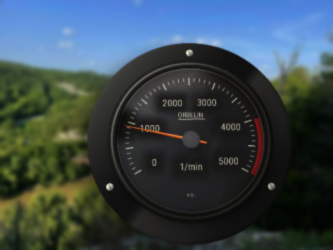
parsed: 900 rpm
